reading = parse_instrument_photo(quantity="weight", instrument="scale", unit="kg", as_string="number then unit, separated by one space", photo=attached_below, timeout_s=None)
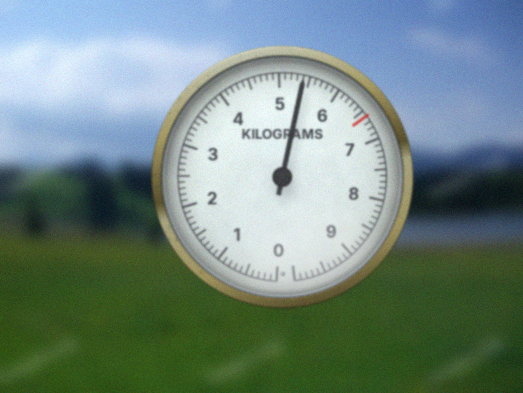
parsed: 5.4 kg
